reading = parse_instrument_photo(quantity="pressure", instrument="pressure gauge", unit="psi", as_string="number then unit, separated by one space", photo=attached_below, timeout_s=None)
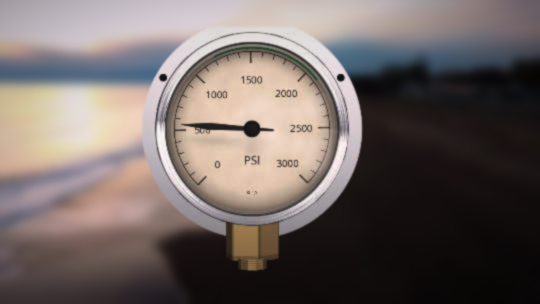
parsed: 550 psi
